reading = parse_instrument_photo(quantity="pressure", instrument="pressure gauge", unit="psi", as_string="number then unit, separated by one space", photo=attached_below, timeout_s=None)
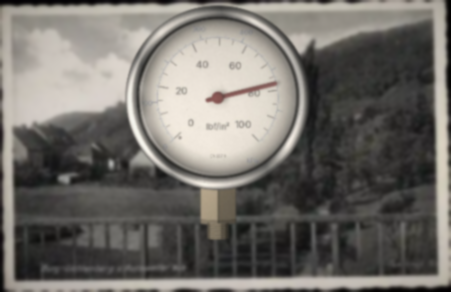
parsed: 77.5 psi
